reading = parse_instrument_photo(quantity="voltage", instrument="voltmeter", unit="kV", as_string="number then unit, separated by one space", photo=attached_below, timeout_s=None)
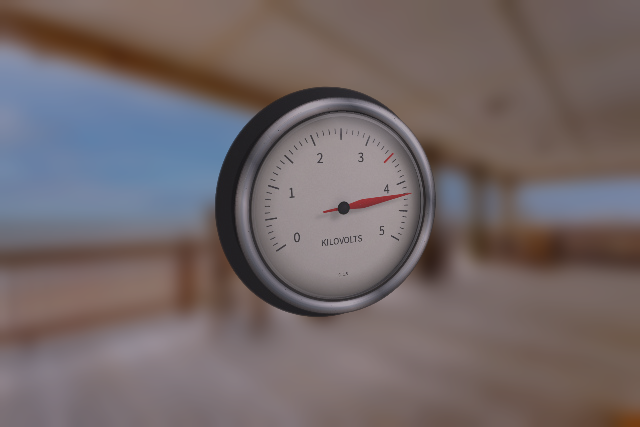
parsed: 4.2 kV
